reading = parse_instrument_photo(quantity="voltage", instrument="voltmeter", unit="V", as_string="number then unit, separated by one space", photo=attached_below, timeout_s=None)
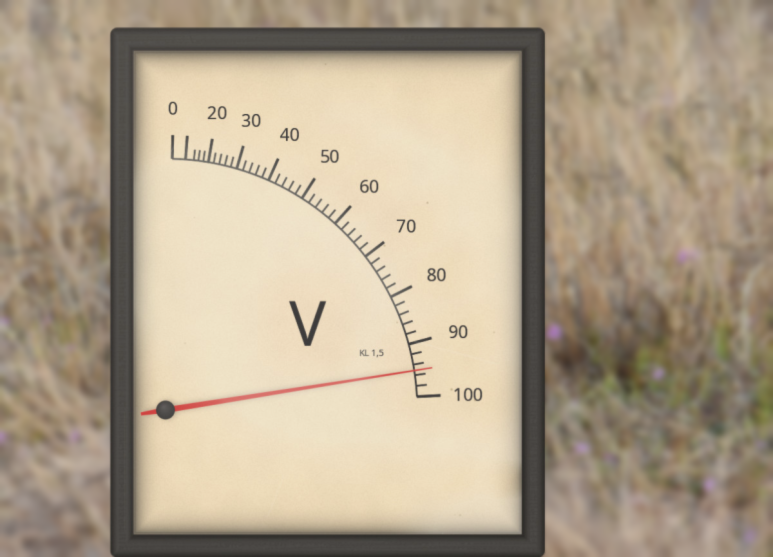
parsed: 95 V
